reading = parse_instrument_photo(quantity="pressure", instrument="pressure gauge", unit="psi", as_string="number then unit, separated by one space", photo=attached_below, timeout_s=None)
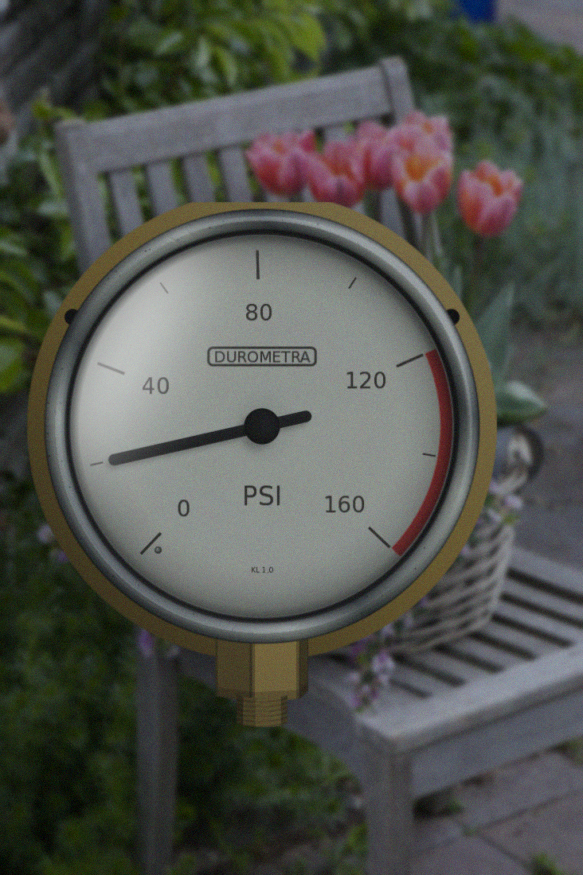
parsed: 20 psi
